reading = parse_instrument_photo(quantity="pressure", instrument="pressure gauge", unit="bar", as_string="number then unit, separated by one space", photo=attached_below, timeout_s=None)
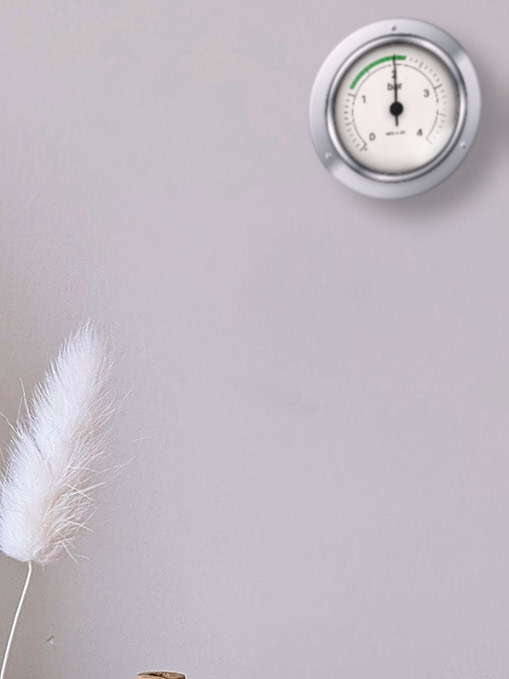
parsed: 2 bar
